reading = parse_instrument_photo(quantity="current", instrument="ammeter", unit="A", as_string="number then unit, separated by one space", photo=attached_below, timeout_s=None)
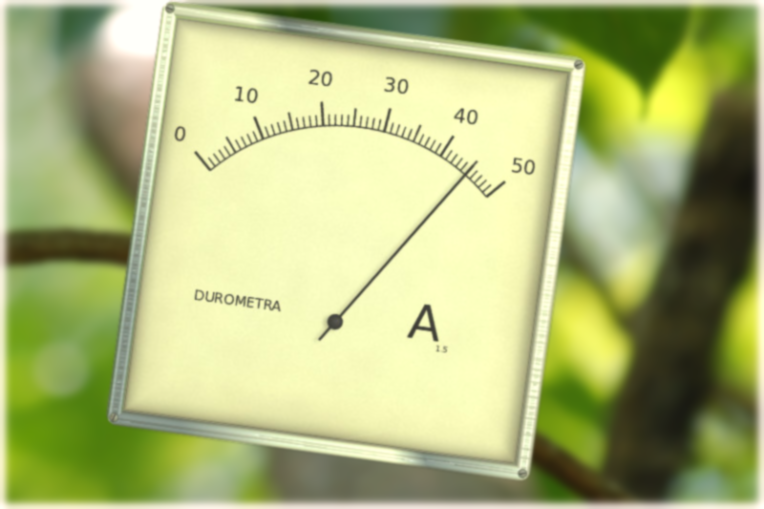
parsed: 45 A
